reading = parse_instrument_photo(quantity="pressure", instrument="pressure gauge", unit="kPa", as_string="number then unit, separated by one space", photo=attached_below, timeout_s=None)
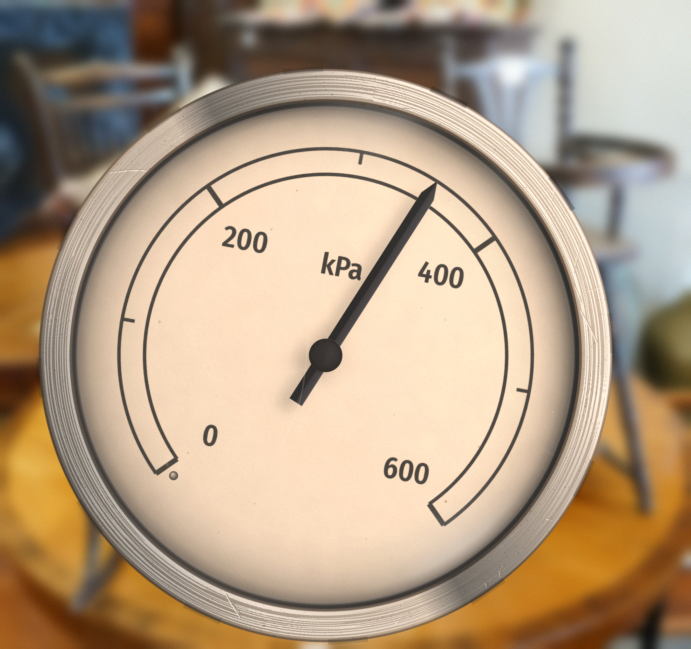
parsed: 350 kPa
